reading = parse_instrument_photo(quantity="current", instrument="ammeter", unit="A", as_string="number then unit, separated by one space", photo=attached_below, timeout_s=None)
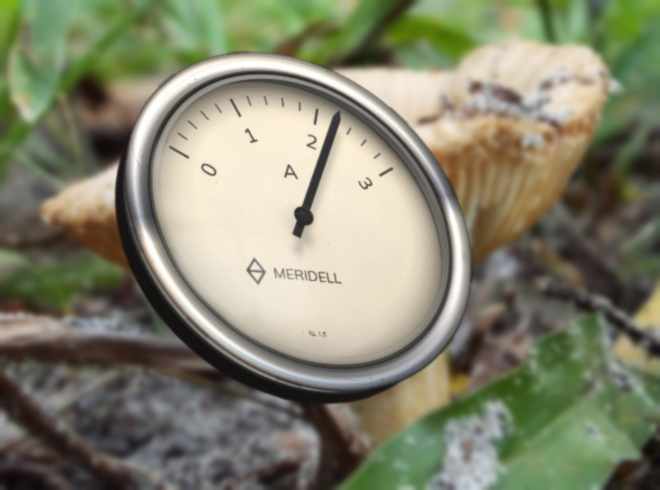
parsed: 2.2 A
